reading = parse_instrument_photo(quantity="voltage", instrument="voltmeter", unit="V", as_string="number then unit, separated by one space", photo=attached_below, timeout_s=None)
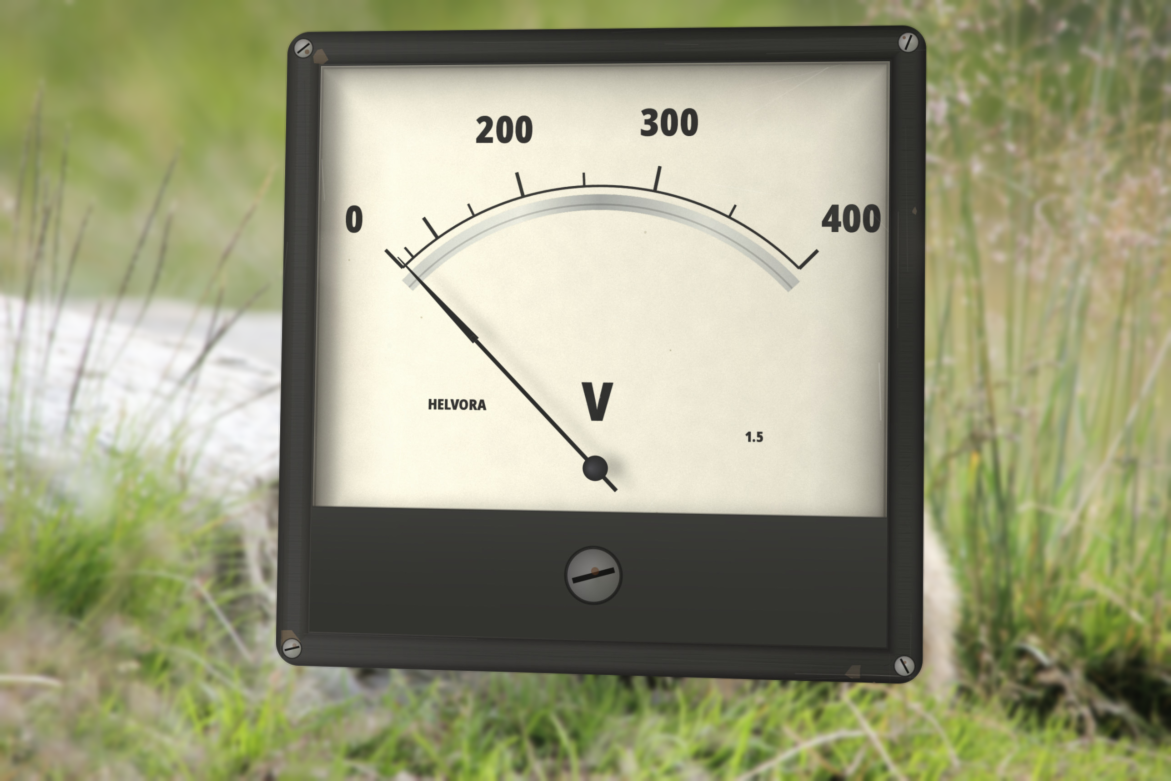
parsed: 25 V
